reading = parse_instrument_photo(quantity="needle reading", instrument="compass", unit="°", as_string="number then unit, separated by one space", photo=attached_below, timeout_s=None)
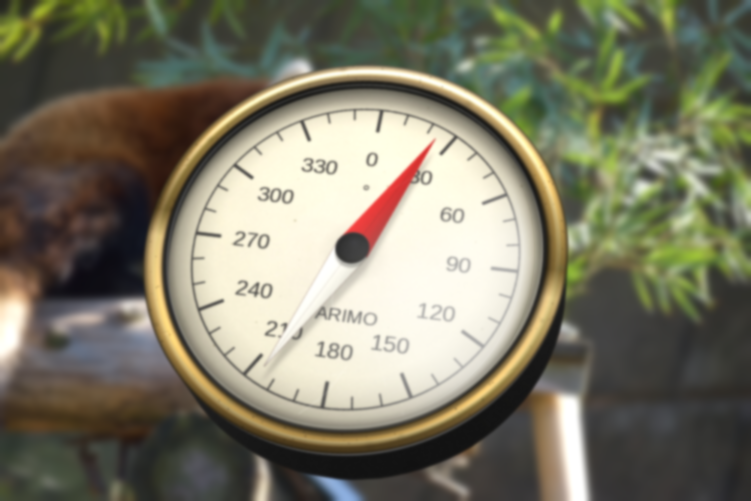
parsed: 25 °
